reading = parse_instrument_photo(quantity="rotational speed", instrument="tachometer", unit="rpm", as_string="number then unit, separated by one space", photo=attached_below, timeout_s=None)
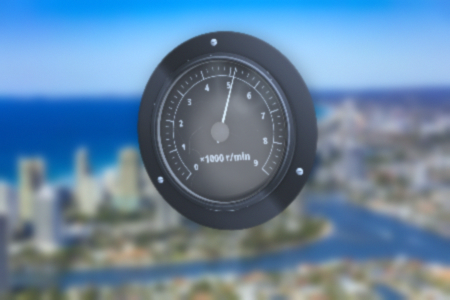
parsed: 5200 rpm
